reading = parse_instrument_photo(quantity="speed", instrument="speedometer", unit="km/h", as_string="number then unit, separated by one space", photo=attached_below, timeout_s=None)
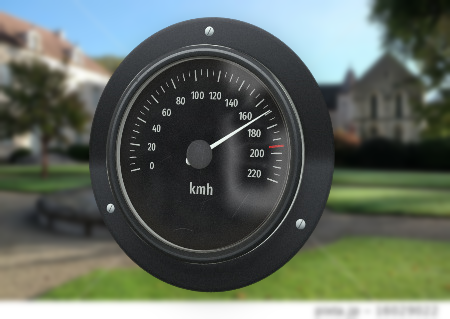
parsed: 170 km/h
